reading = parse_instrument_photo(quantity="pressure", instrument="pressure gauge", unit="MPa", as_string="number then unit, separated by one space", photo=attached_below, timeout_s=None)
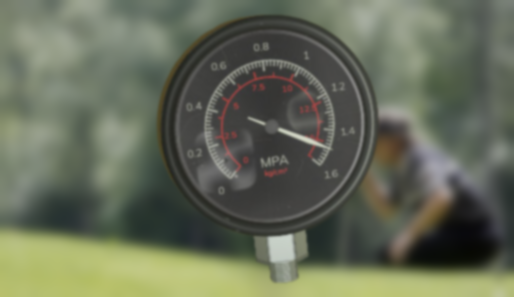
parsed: 1.5 MPa
